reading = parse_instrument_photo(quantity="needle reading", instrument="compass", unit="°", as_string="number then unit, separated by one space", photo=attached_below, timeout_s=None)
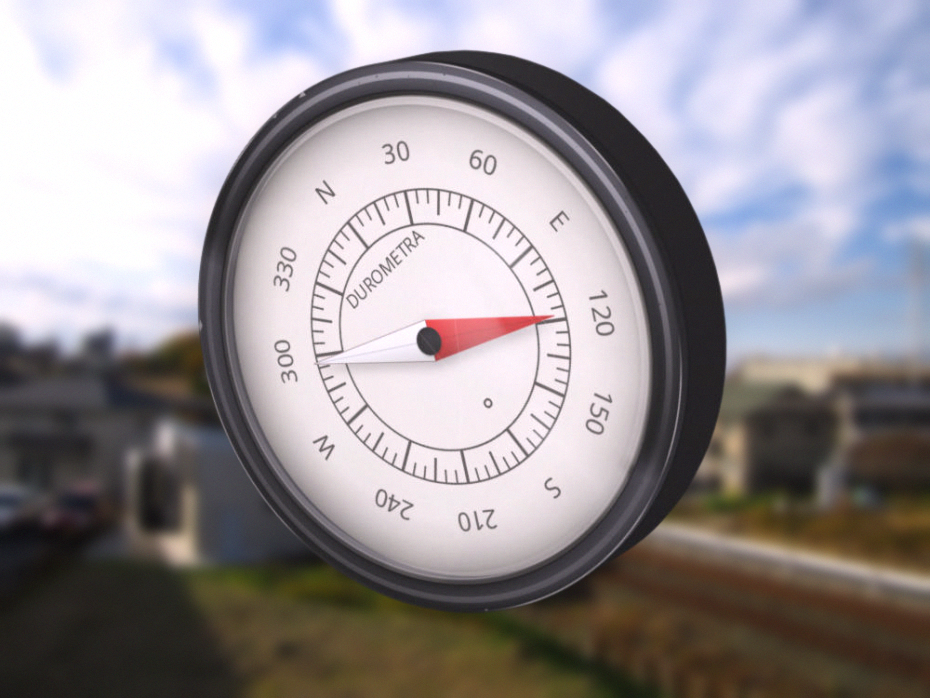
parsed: 117.5 °
